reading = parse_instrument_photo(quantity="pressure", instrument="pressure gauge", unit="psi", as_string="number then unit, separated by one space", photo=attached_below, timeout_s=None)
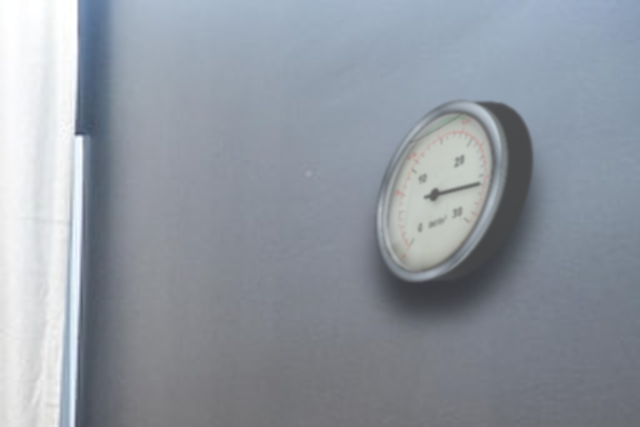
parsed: 26 psi
